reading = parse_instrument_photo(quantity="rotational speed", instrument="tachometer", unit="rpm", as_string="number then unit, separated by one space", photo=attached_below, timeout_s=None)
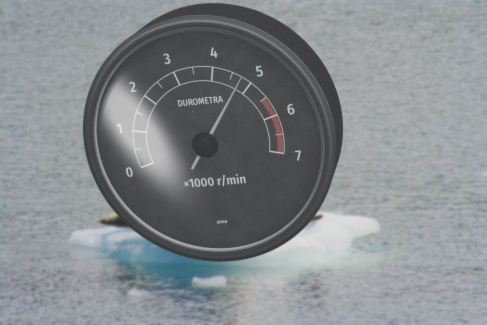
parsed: 4750 rpm
